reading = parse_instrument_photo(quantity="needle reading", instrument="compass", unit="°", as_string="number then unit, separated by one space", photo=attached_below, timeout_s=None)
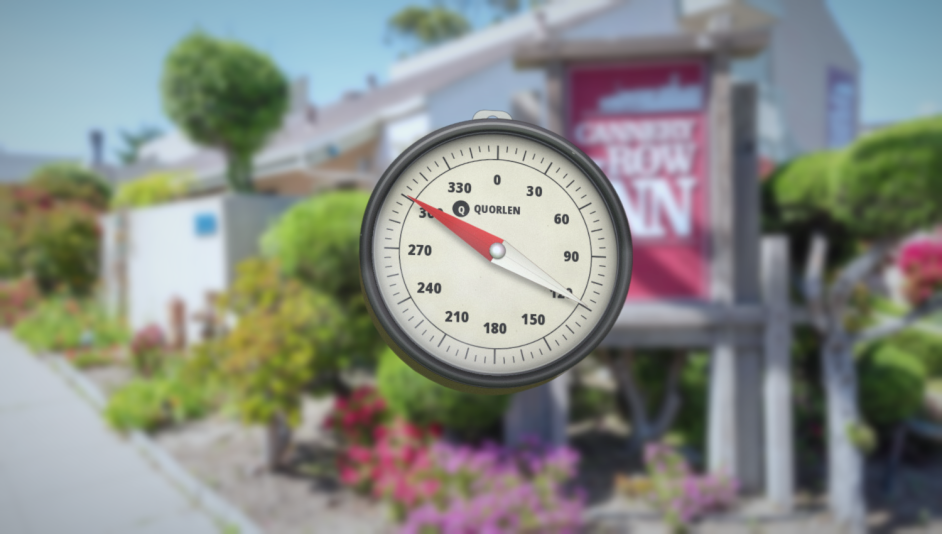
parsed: 300 °
